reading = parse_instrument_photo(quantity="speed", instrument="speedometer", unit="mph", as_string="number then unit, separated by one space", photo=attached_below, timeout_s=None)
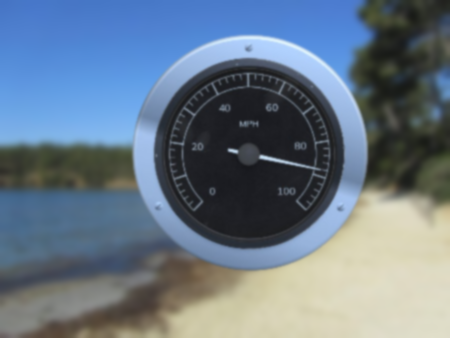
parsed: 88 mph
